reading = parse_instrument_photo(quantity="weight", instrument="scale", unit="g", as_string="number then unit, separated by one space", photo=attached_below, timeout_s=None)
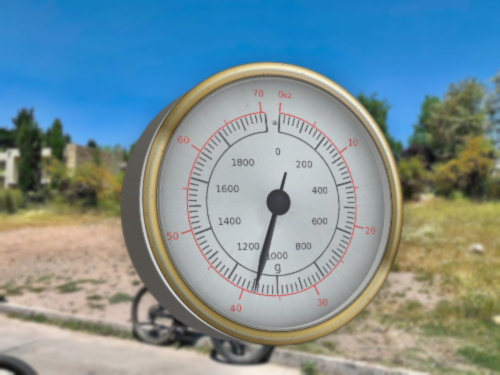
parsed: 1100 g
